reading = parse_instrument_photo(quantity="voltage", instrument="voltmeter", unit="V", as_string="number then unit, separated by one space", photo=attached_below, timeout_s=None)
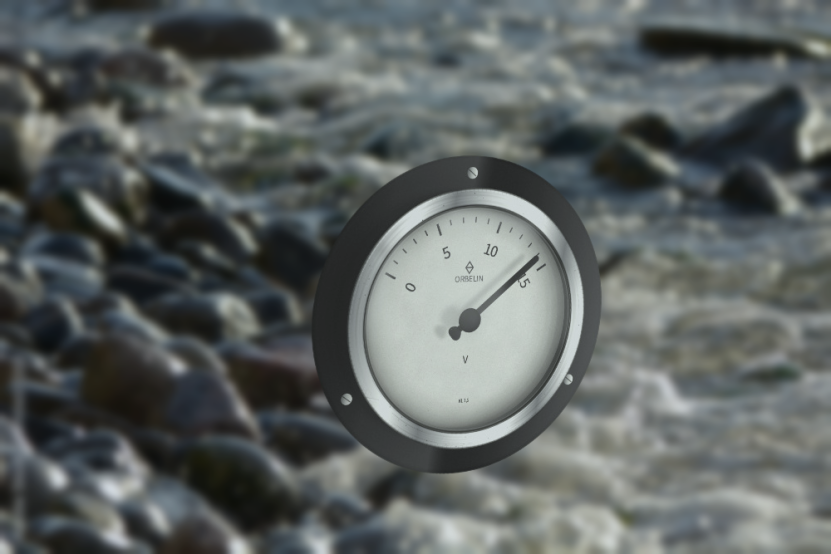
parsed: 14 V
